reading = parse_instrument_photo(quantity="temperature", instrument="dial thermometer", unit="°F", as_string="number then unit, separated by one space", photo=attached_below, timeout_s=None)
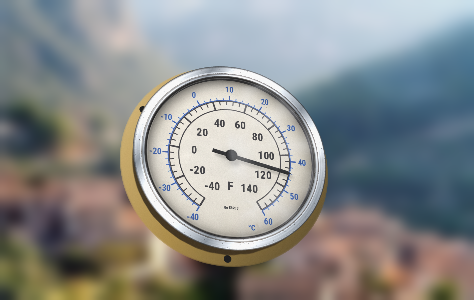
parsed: 112 °F
